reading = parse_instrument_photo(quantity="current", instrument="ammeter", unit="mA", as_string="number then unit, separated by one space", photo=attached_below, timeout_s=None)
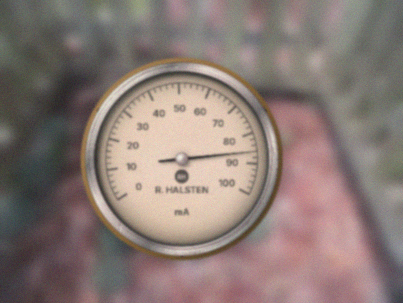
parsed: 86 mA
